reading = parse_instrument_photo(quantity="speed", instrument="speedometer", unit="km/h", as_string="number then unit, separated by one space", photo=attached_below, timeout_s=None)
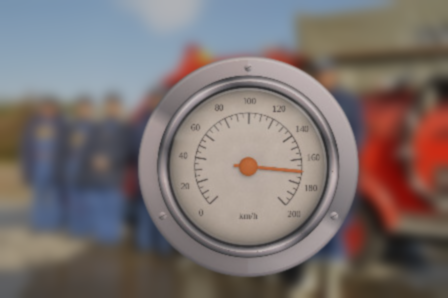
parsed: 170 km/h
